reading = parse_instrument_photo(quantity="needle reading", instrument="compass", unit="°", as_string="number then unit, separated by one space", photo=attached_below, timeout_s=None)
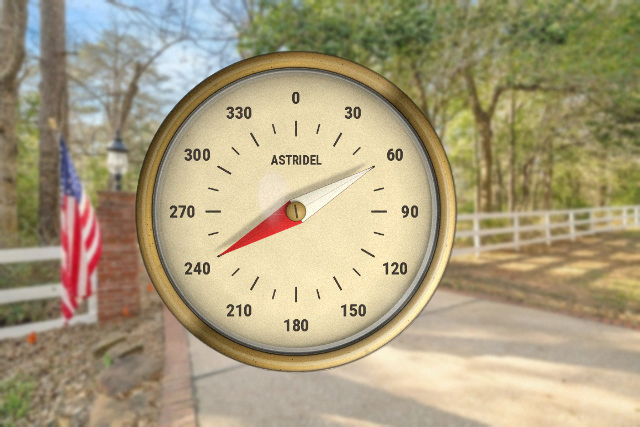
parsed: 240 °
